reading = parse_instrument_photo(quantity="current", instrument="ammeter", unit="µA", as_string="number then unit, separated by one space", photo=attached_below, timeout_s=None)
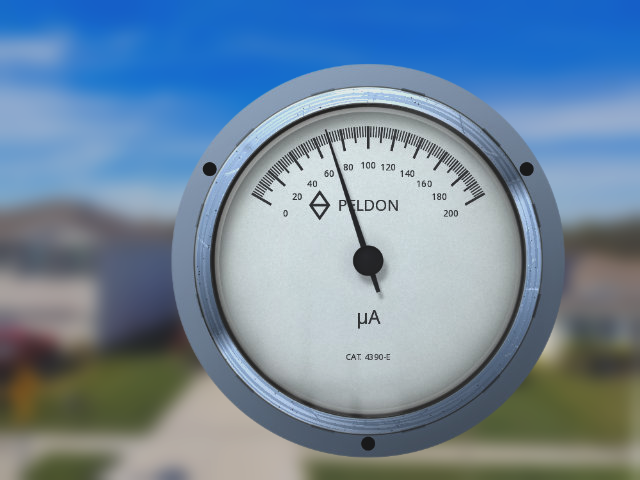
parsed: 70 µA
